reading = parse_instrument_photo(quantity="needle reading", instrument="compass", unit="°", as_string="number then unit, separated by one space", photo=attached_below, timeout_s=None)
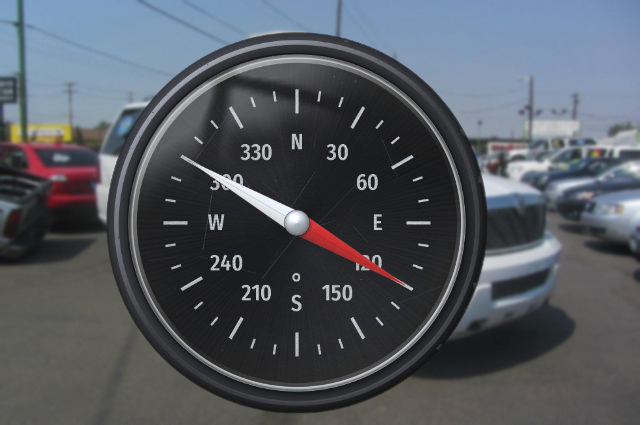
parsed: 120 °
